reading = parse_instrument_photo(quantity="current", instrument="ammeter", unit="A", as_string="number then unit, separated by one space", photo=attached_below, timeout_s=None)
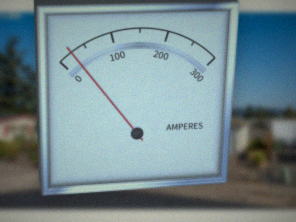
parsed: 25 A
